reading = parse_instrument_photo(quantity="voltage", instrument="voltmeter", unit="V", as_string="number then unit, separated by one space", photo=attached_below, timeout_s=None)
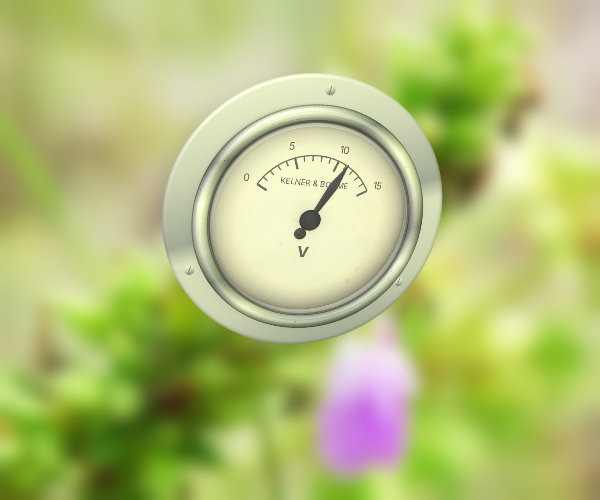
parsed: 11 V
